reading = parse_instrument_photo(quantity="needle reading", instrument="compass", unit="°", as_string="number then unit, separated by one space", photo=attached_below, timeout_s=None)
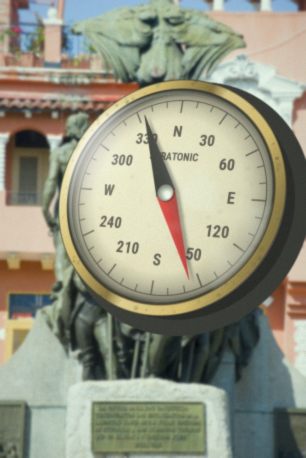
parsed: 155 °
